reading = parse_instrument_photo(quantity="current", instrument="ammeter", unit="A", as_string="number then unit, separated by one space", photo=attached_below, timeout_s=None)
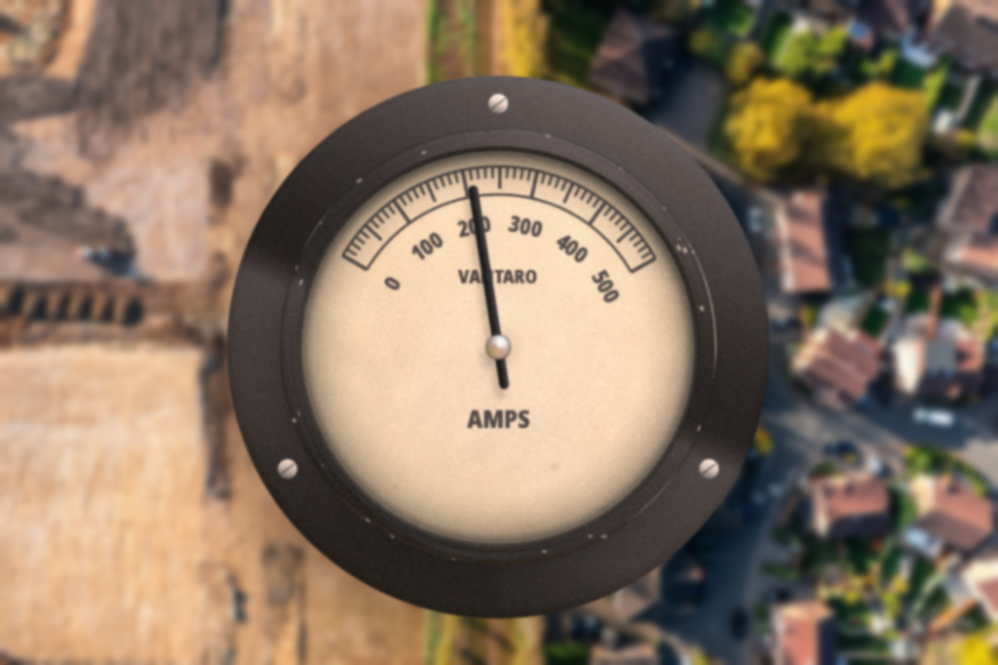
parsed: 210 A
